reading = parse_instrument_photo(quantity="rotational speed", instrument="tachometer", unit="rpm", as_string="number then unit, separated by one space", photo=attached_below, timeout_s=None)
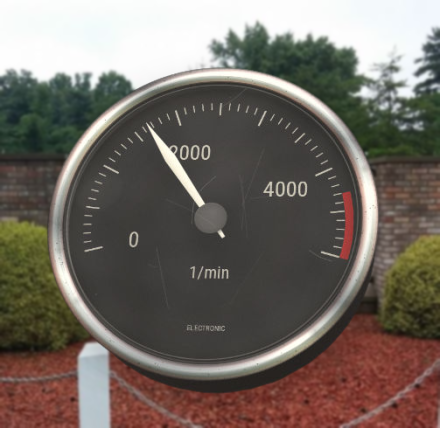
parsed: 1650 rpm
